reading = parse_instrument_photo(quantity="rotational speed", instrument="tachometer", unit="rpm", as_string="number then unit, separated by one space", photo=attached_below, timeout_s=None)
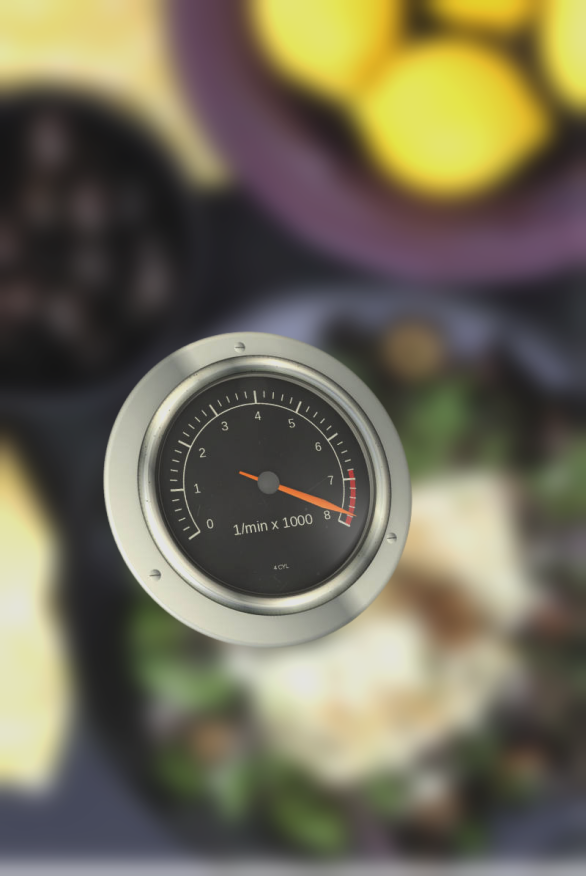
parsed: 7800 rpm
